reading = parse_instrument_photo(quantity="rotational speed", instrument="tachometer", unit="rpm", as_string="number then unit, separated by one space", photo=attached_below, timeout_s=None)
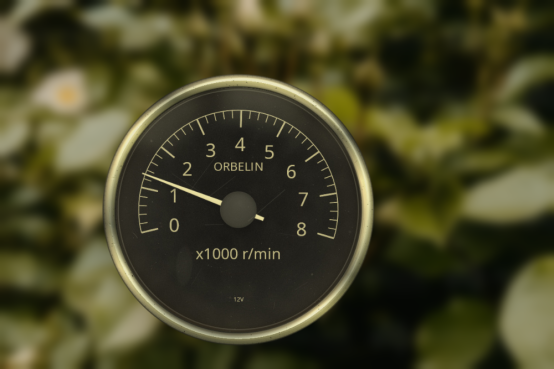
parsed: 1300 rpm
